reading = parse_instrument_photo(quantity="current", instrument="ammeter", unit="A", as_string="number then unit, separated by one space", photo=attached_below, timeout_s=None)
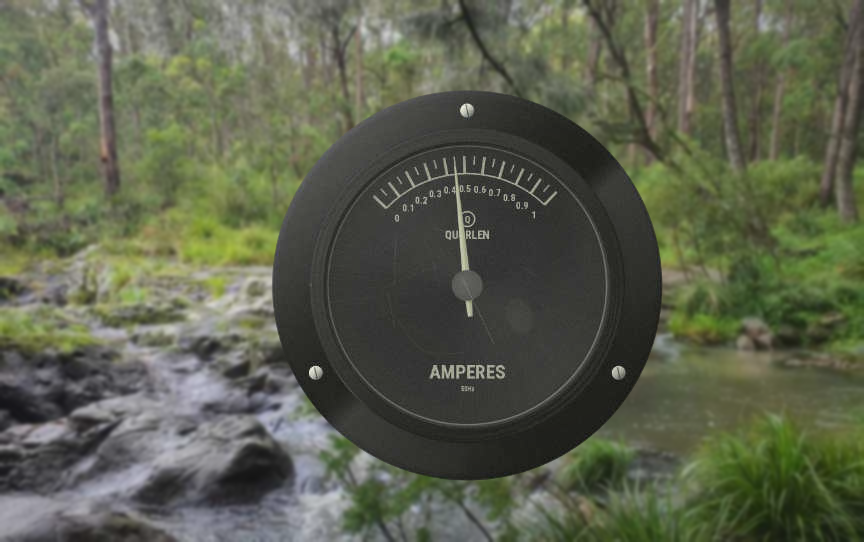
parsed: 0.45 A
